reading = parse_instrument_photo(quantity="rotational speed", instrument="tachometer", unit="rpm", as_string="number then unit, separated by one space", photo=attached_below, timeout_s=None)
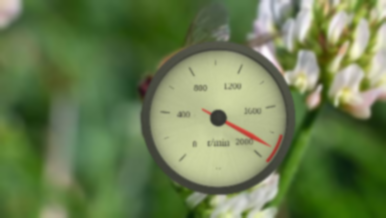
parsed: 1900 rpm
